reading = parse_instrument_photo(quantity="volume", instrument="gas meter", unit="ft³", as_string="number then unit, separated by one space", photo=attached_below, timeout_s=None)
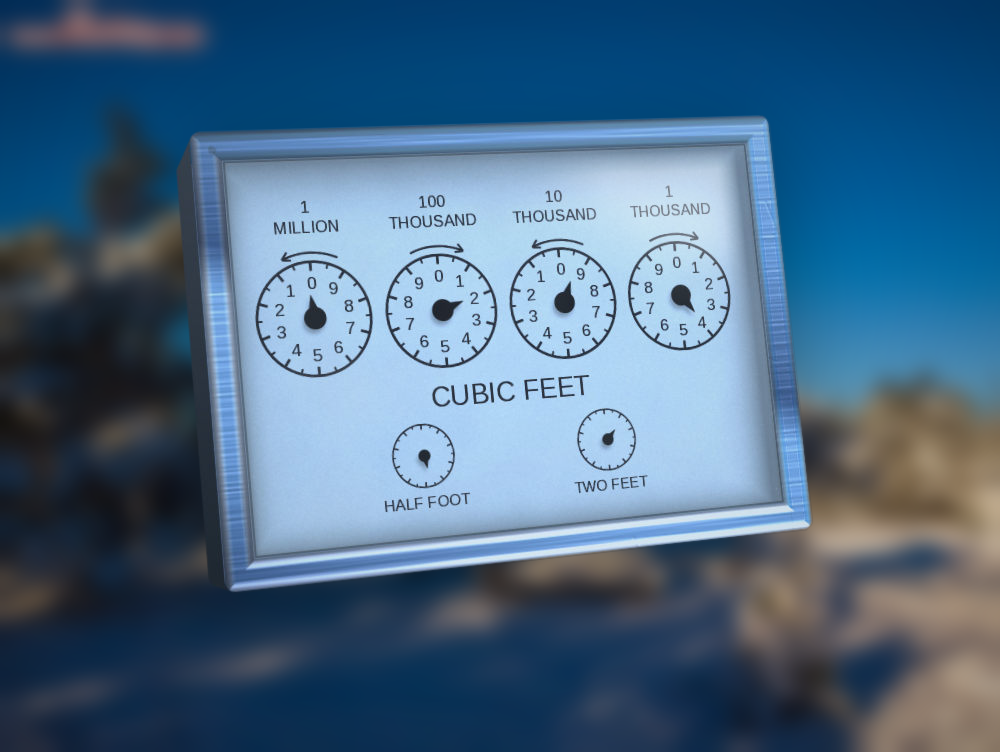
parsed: 19400 ft³
